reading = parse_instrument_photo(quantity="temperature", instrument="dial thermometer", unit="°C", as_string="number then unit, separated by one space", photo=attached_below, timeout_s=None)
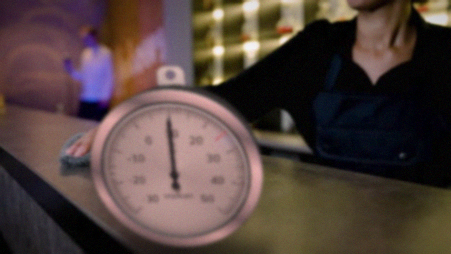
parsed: 10 °C
